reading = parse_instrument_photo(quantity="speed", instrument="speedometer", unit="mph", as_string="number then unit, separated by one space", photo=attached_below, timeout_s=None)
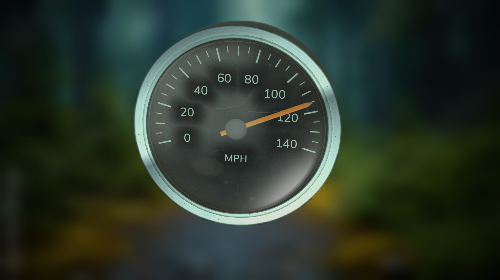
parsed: 115 mph
